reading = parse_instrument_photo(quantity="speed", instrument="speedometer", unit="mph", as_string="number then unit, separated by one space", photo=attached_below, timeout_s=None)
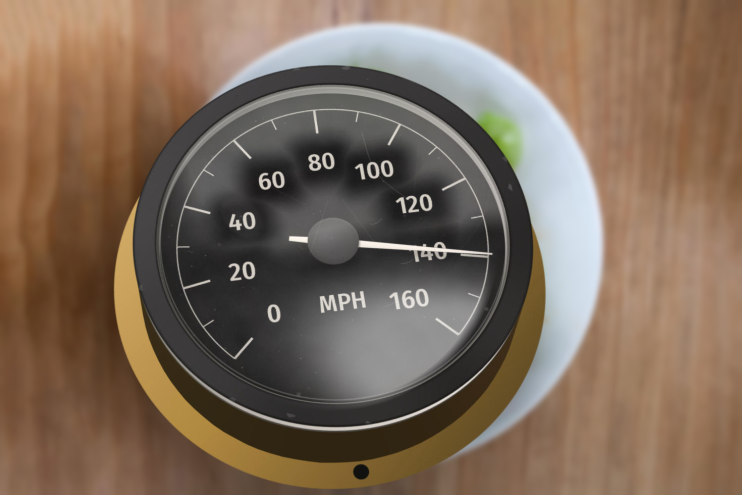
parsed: 140 mph
